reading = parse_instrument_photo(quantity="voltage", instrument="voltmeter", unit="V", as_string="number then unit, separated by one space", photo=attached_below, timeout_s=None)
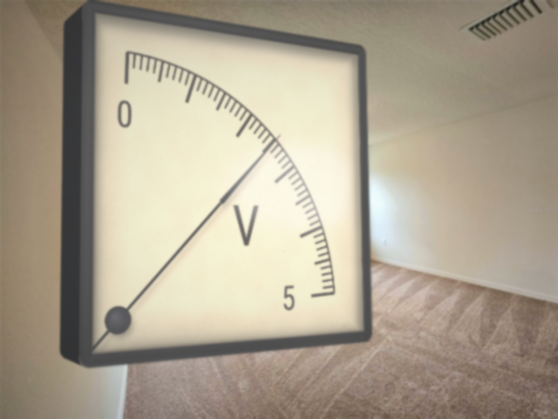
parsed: 2.5 V
